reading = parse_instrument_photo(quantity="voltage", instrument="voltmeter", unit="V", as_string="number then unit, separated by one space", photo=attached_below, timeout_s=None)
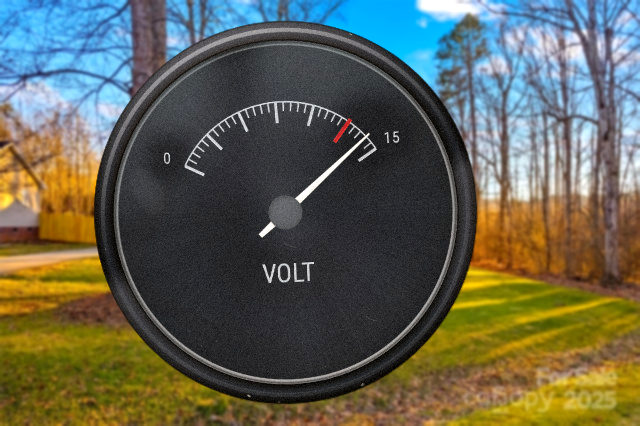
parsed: 14 V
